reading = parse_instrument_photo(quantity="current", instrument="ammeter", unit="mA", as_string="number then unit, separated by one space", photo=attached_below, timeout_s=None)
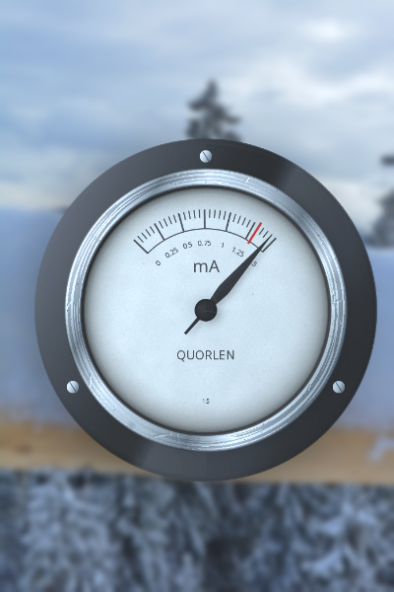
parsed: 1.45 mA
